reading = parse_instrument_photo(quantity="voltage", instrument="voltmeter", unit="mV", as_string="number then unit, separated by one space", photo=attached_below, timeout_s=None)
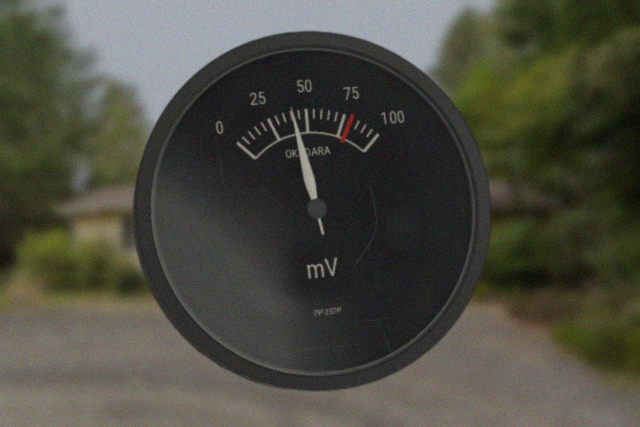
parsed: 40 mV
